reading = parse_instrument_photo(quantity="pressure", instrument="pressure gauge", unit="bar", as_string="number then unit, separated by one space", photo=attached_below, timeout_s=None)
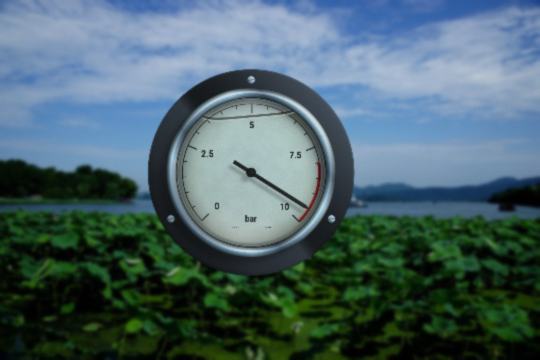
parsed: 9.5 bar
